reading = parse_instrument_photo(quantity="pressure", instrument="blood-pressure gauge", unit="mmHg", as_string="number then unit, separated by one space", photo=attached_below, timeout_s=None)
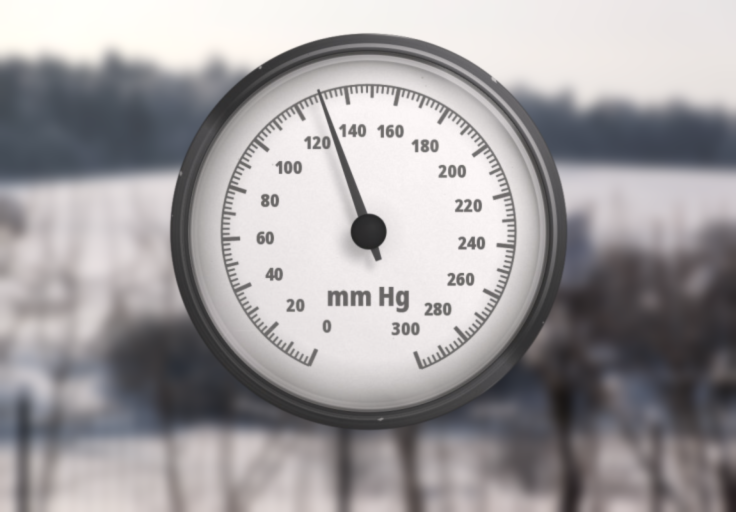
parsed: 130 mmHg
